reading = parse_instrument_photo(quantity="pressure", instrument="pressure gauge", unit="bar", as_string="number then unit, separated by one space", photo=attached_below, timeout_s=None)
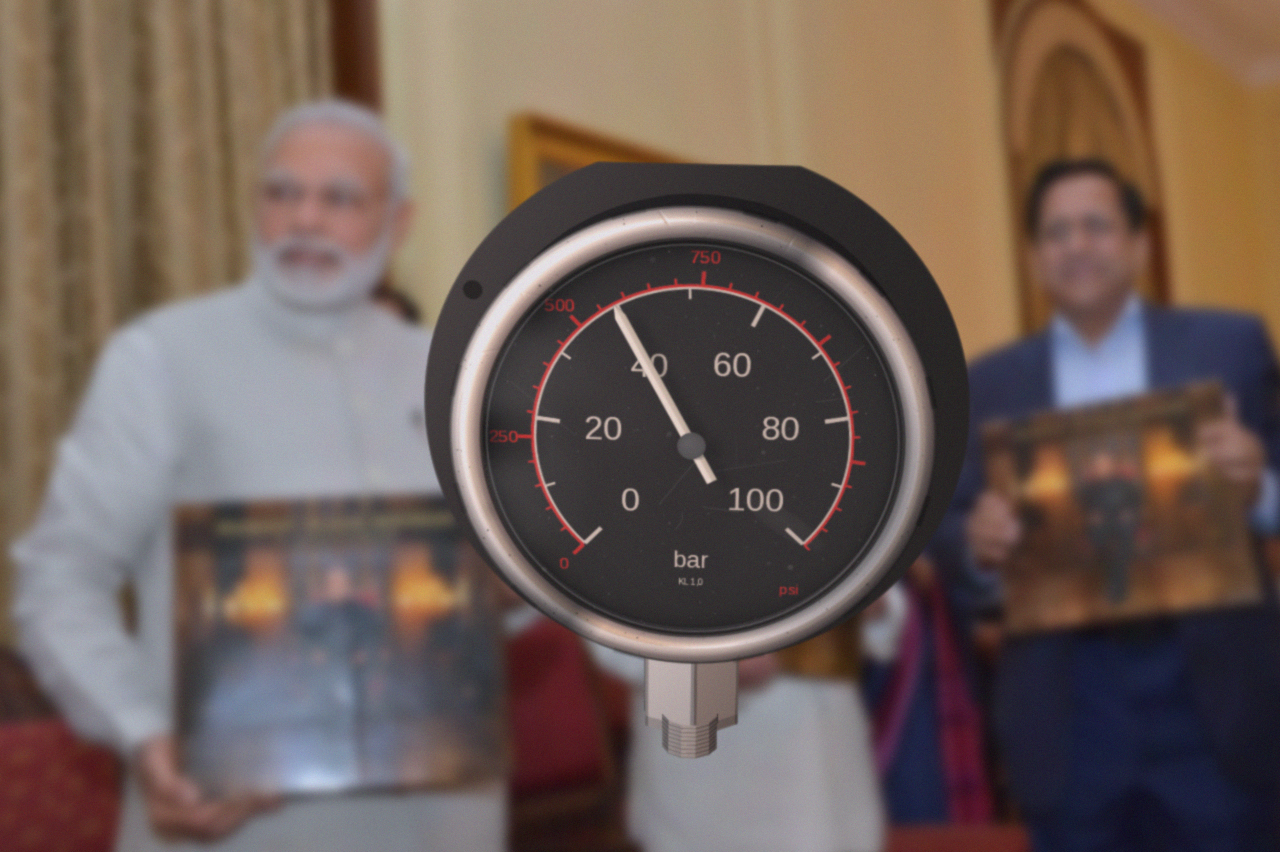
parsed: 40 bar
